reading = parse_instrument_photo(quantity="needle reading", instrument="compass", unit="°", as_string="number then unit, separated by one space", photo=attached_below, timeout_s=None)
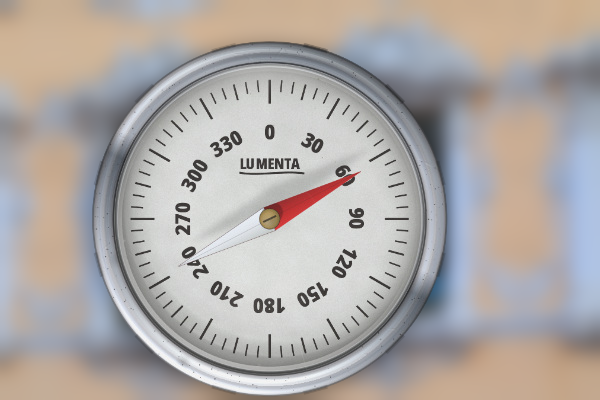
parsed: 62.5 °
